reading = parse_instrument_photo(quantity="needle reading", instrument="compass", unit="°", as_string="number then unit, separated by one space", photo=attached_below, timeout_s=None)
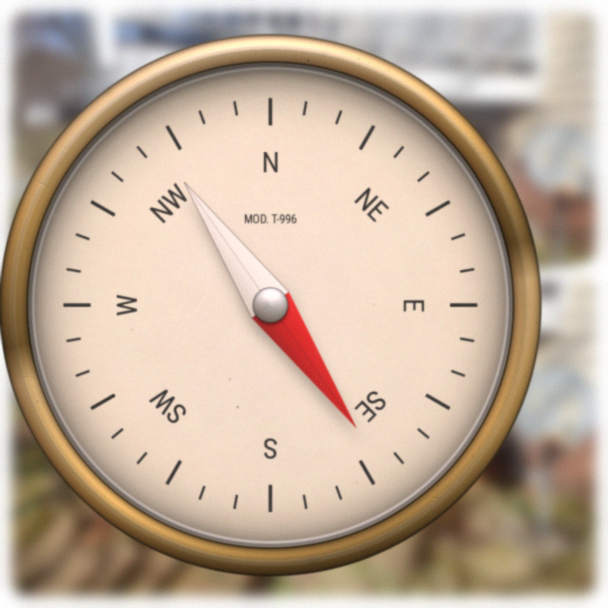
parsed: 145 °
